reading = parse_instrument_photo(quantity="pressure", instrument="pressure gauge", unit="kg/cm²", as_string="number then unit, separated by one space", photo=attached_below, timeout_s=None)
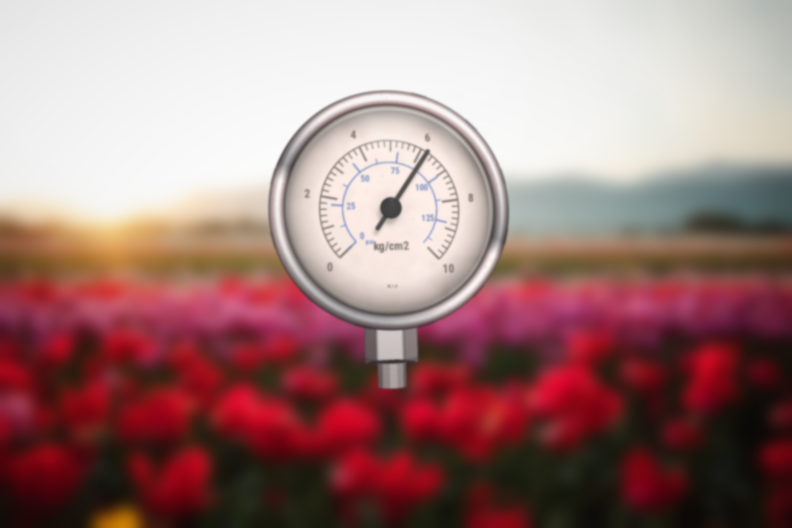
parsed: 6.2 kg/cm²
